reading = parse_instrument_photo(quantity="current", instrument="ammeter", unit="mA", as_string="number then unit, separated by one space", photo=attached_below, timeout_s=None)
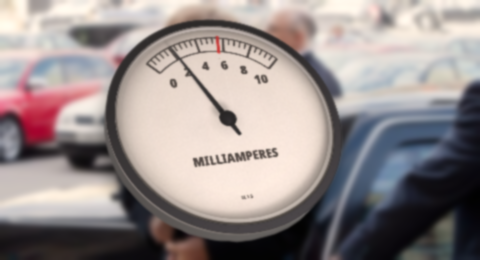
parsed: 2 mA
